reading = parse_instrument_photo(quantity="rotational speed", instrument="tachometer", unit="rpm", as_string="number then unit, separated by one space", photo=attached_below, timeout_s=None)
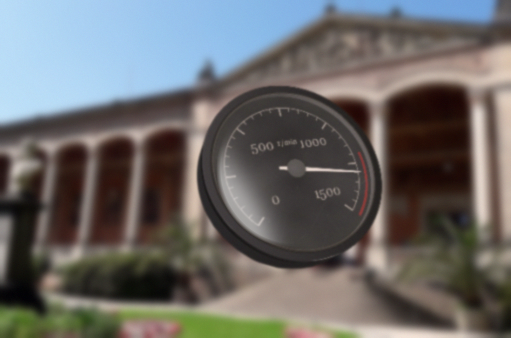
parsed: 1300 rpm
